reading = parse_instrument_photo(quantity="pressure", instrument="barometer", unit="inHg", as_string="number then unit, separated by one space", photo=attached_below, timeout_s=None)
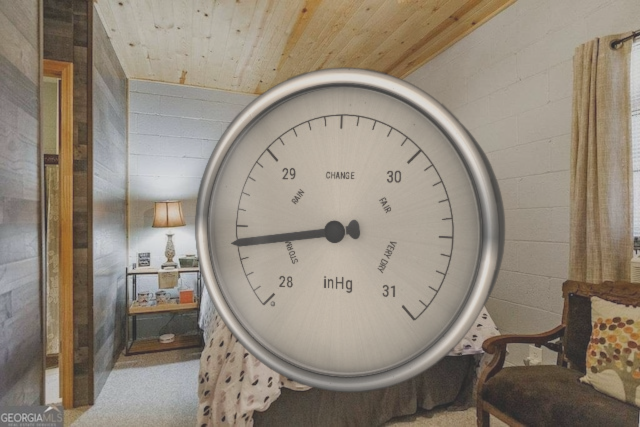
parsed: 28.4 inHg
